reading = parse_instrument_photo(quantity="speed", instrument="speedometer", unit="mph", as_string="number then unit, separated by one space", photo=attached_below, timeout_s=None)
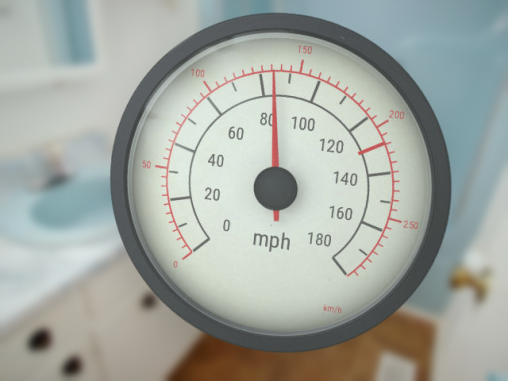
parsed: 85 mph
